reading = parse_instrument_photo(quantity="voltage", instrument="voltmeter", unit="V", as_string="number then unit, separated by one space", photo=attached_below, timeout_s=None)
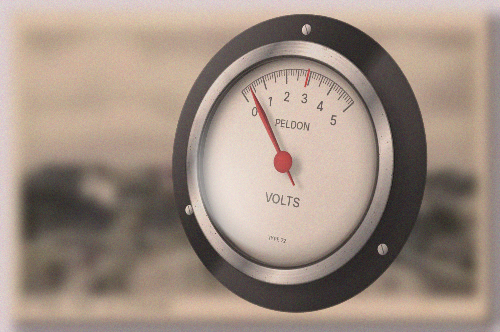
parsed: 0.5 V
